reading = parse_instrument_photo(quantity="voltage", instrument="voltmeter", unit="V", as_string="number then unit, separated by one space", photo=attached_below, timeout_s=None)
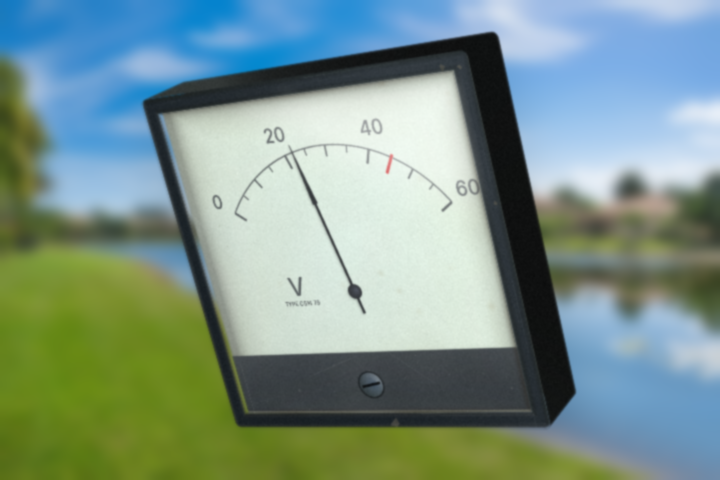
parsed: 22.5 V
